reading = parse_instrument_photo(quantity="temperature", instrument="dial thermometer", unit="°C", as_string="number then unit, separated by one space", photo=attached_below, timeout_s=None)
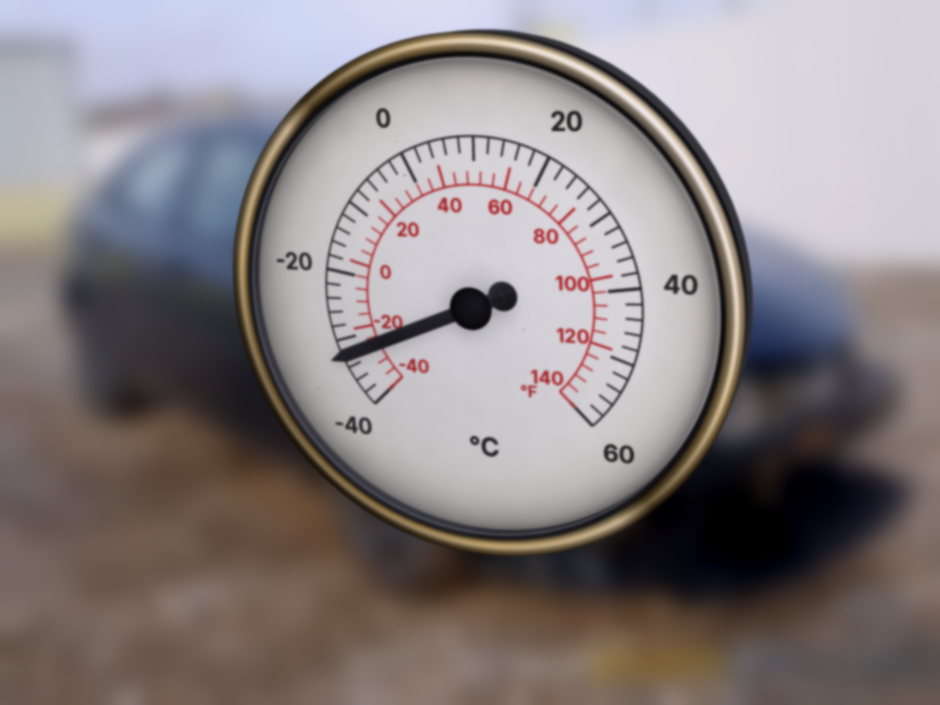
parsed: -32 °C
